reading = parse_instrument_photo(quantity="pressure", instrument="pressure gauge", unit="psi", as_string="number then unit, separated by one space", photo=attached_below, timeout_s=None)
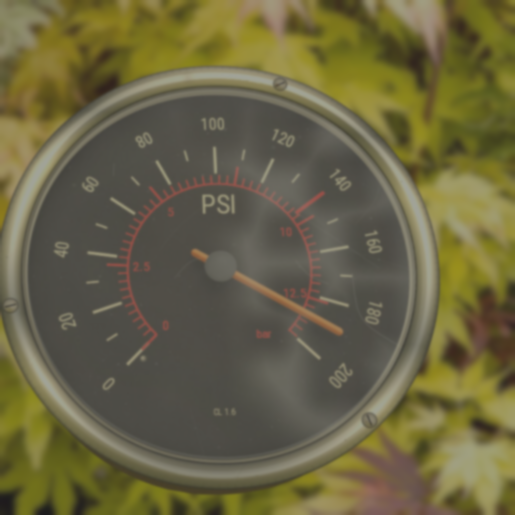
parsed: 190 psi
